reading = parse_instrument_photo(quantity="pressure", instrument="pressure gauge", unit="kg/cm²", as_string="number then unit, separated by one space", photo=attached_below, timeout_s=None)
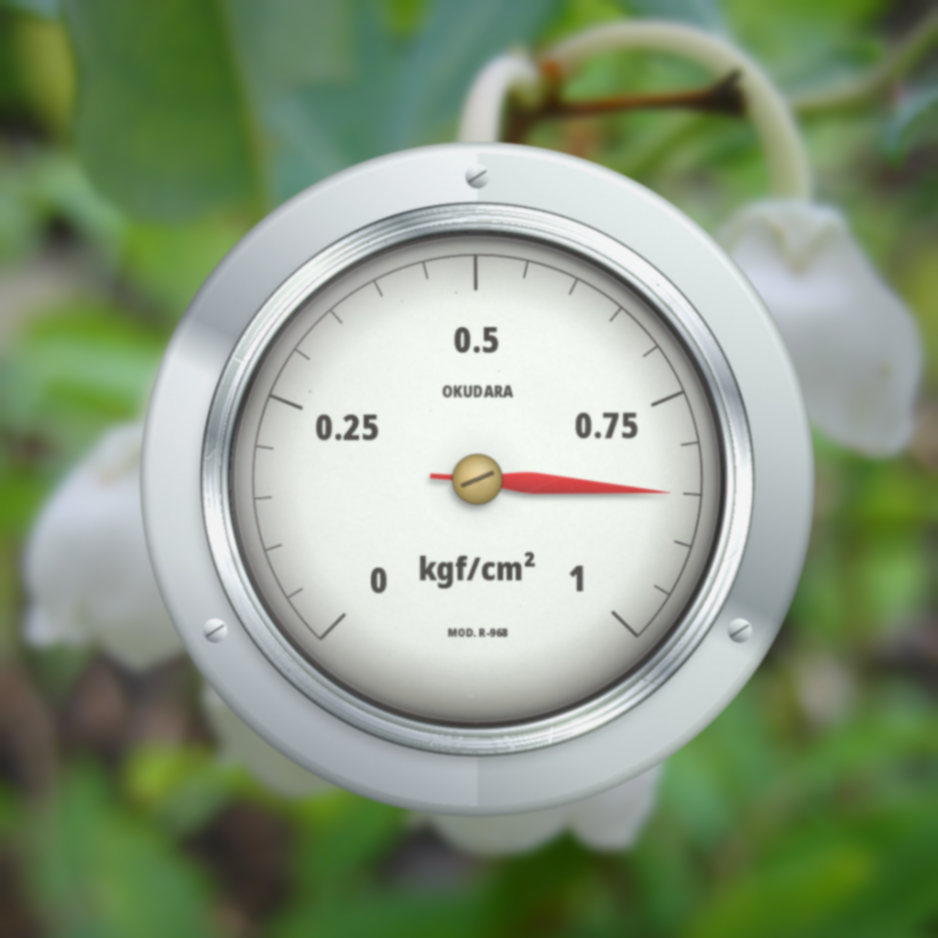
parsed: 0.85 kg/cm²
